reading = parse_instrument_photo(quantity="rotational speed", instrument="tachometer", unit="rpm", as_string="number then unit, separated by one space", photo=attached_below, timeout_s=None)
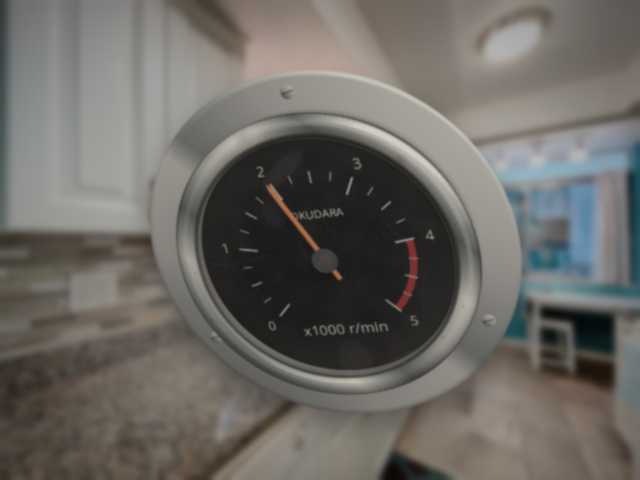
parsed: 2000 rpm
